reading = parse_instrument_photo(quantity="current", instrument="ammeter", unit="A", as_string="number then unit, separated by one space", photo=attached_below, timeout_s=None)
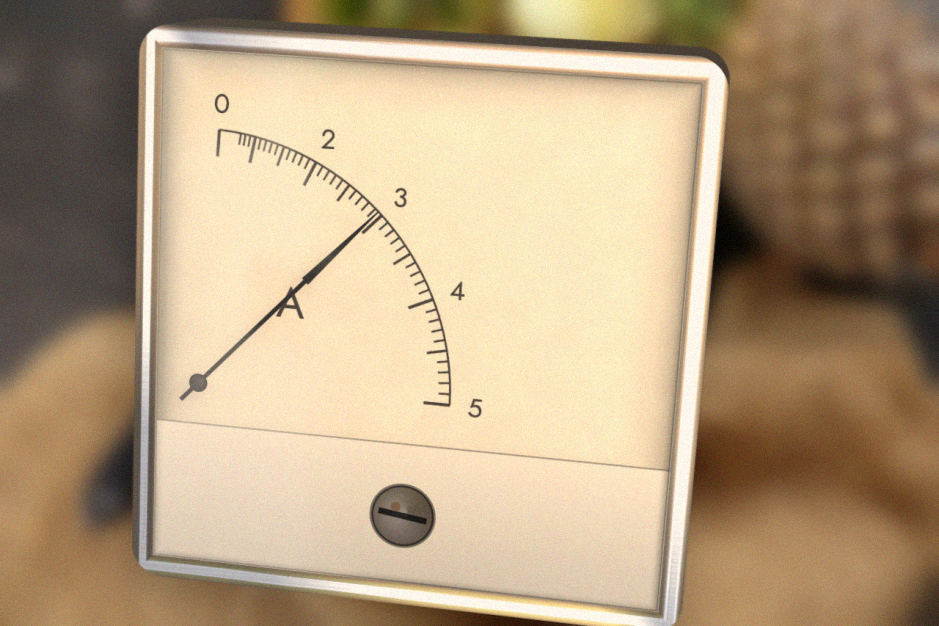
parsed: 2.95 A
